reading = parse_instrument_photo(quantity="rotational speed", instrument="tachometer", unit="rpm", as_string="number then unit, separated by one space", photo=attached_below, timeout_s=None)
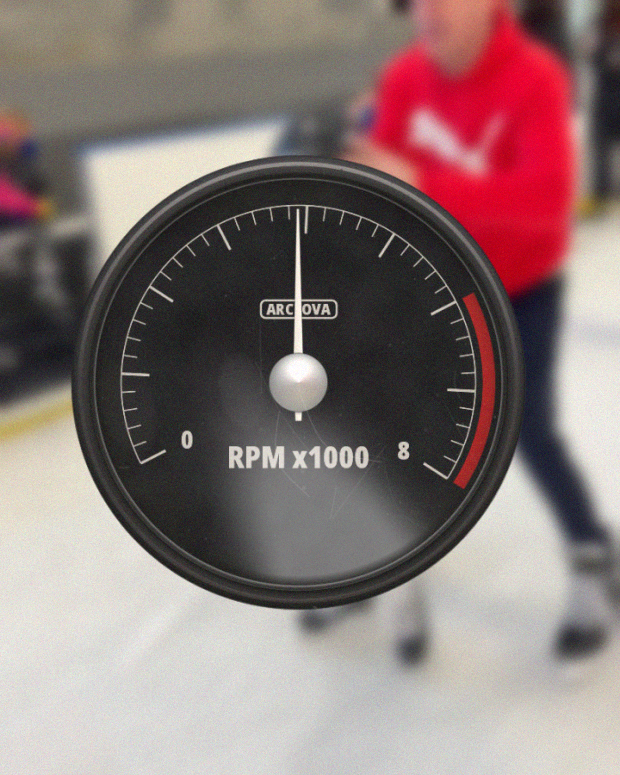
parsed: 3900 rpm
